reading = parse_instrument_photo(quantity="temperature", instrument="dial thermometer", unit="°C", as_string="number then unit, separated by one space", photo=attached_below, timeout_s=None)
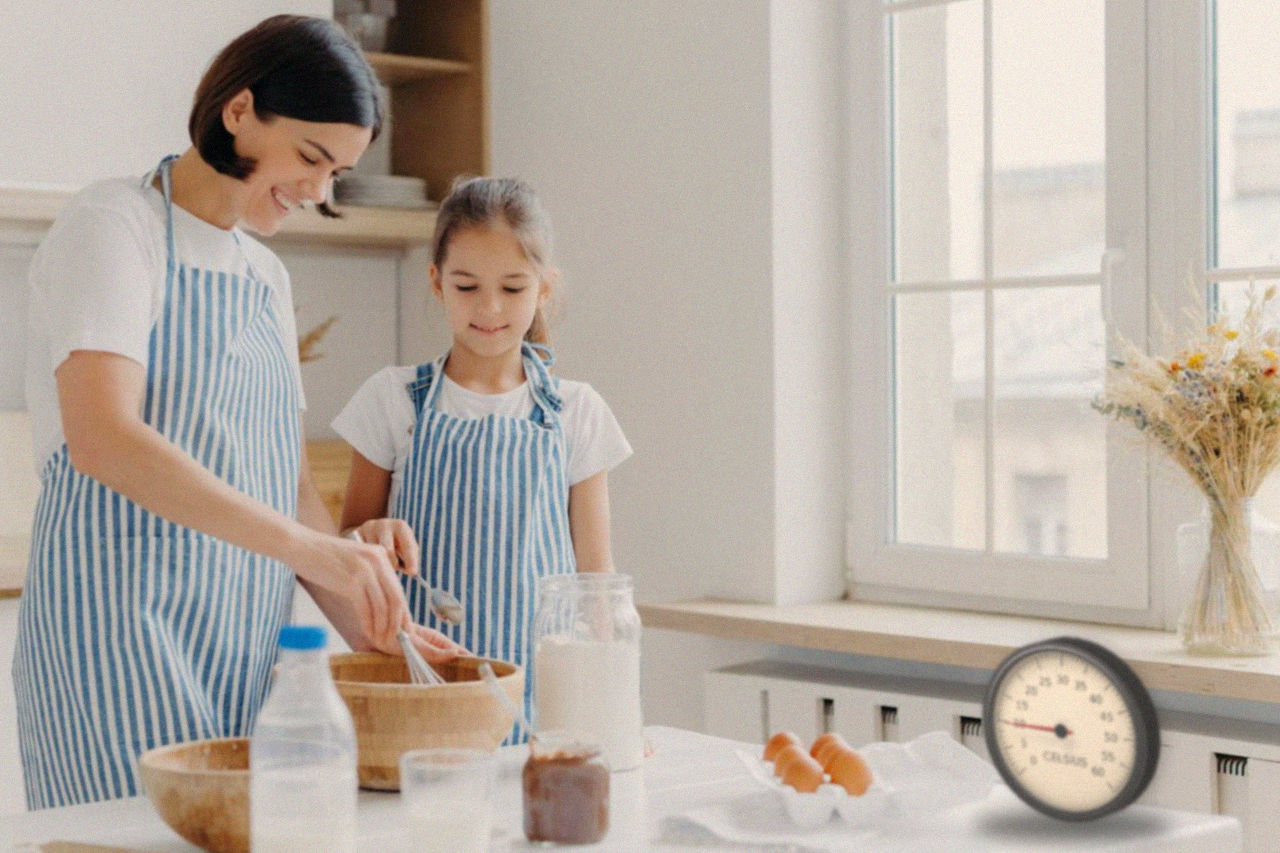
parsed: 10 °C
